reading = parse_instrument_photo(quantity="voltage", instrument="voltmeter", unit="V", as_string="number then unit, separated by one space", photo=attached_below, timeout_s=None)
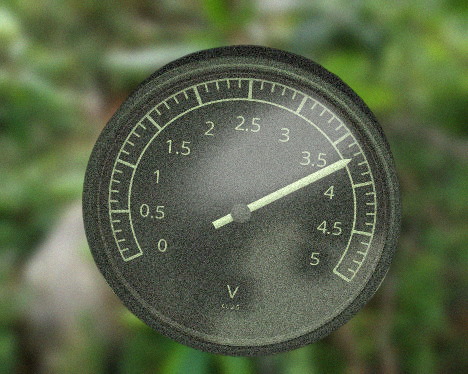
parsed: 3.7 V
